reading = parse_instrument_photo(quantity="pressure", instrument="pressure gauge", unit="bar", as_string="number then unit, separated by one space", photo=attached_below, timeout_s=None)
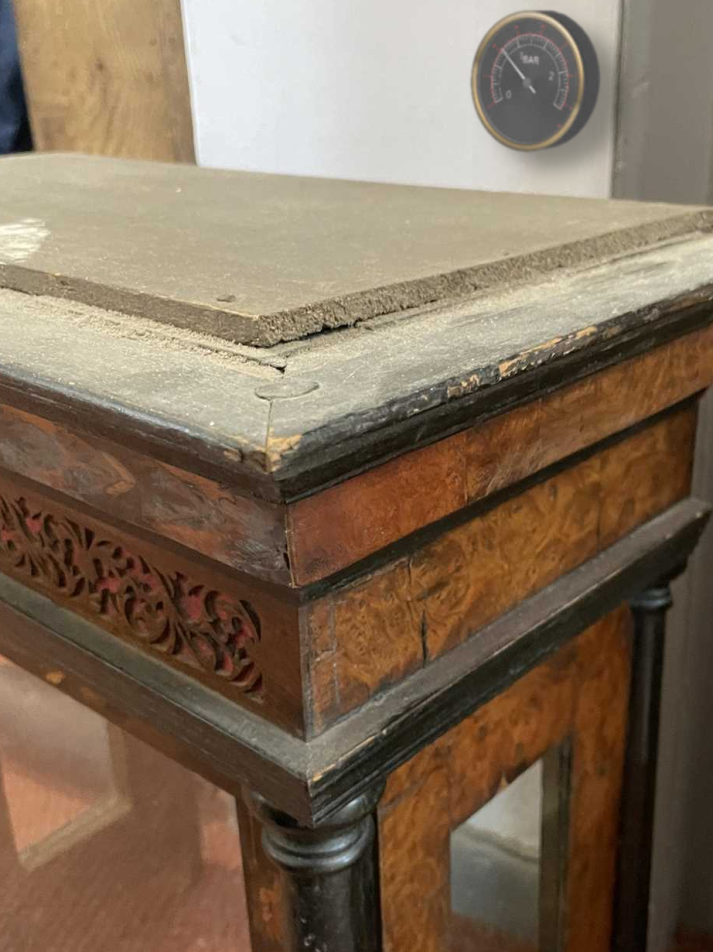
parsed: 0.75 bar
